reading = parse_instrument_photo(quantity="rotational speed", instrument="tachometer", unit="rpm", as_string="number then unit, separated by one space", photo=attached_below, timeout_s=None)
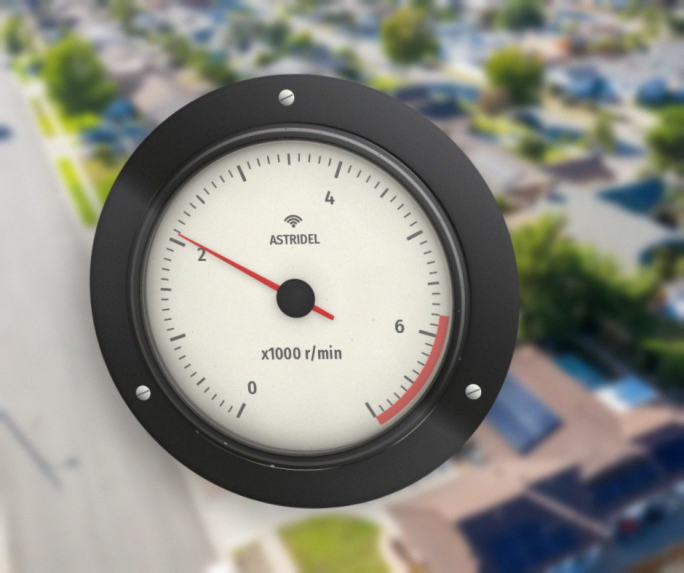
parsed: 2100 rpm
